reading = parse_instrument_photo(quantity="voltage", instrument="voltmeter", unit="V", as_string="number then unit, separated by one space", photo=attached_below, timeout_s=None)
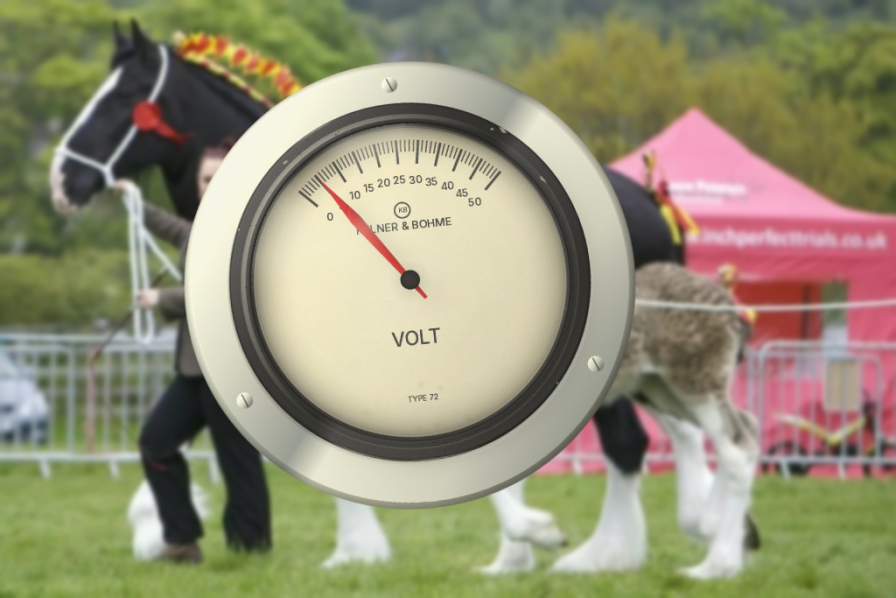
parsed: 5 V
